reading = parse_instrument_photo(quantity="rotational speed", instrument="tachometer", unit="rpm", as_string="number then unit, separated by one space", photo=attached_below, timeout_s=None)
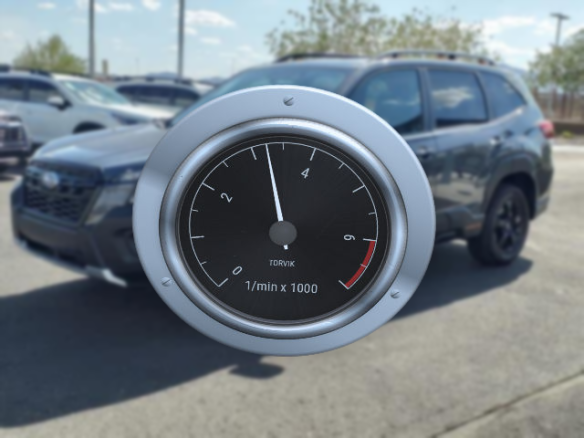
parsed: 3250 rpm
